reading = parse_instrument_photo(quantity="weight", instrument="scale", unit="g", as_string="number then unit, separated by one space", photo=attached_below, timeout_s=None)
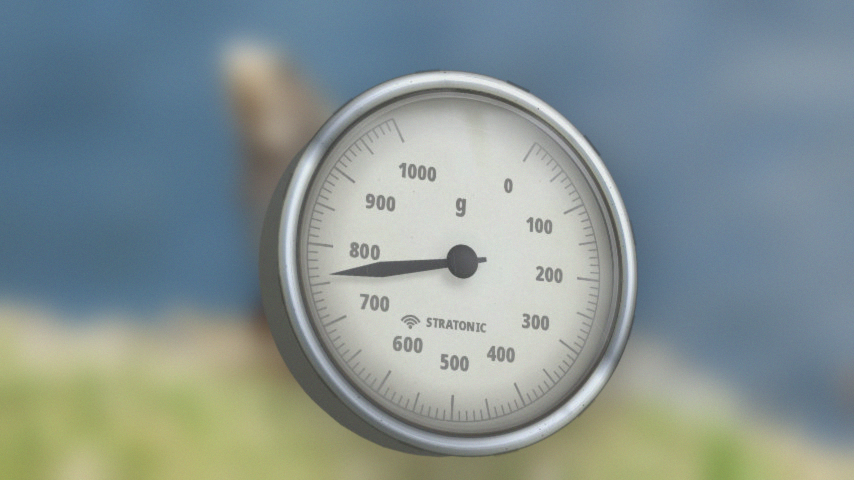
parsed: 760 g
